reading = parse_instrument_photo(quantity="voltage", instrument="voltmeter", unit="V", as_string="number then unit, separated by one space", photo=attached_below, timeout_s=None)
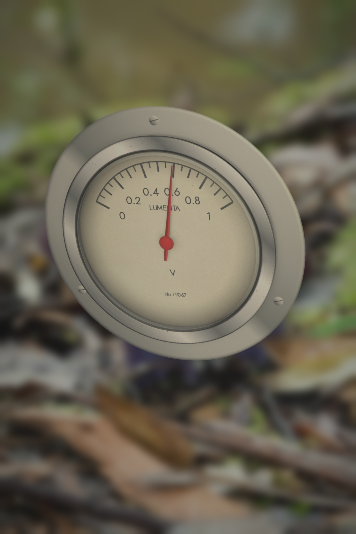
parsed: 0.6 V
